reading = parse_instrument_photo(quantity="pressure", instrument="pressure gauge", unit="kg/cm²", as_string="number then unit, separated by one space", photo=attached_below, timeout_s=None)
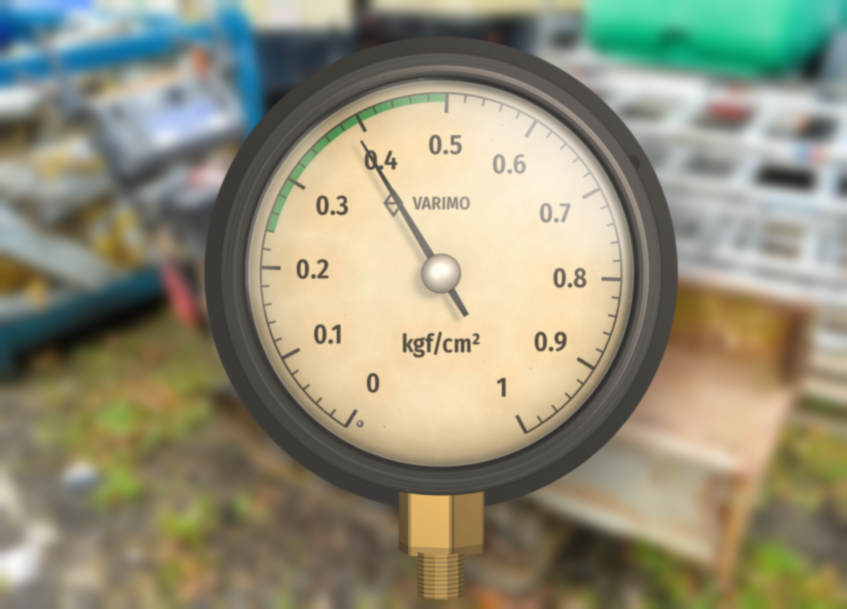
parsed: 0.39 kg/cm²
